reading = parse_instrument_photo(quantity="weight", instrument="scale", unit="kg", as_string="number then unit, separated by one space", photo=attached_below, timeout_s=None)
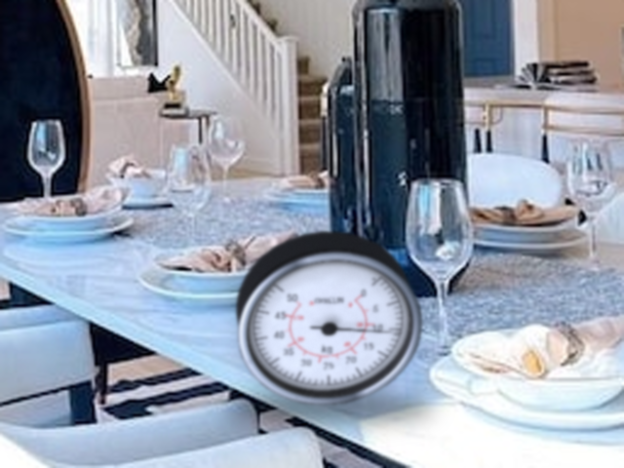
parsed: 10 kg
